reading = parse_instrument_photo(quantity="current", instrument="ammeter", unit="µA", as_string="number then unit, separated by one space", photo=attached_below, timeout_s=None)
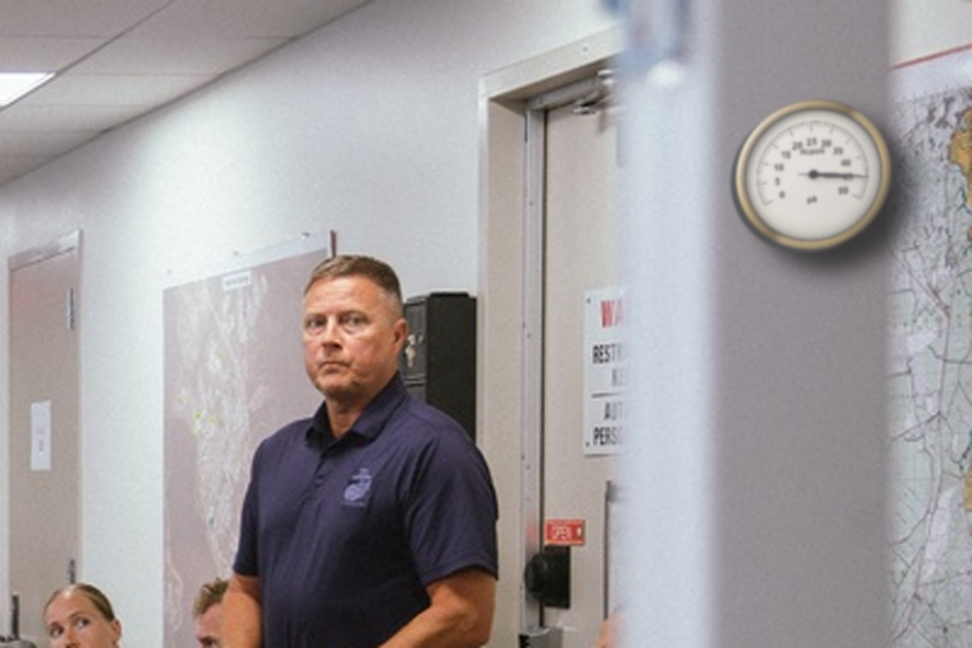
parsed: 45 µA
